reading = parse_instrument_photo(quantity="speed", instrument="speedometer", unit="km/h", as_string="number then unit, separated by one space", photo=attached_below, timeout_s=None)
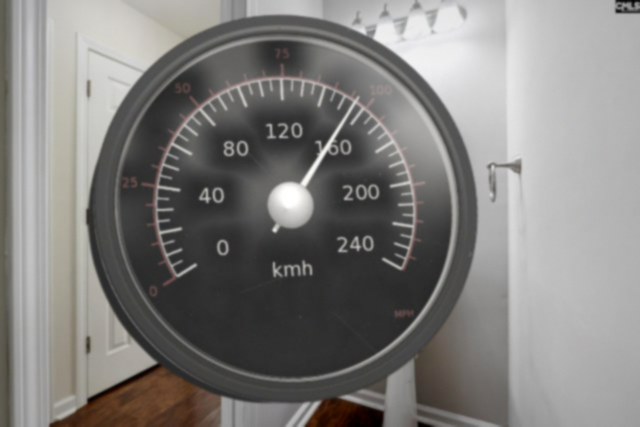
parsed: 155 km/h
